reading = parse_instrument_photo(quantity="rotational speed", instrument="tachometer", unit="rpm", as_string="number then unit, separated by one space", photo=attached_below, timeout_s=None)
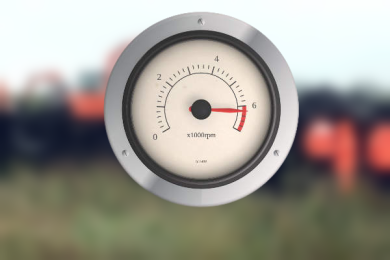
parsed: 6200 rpm
